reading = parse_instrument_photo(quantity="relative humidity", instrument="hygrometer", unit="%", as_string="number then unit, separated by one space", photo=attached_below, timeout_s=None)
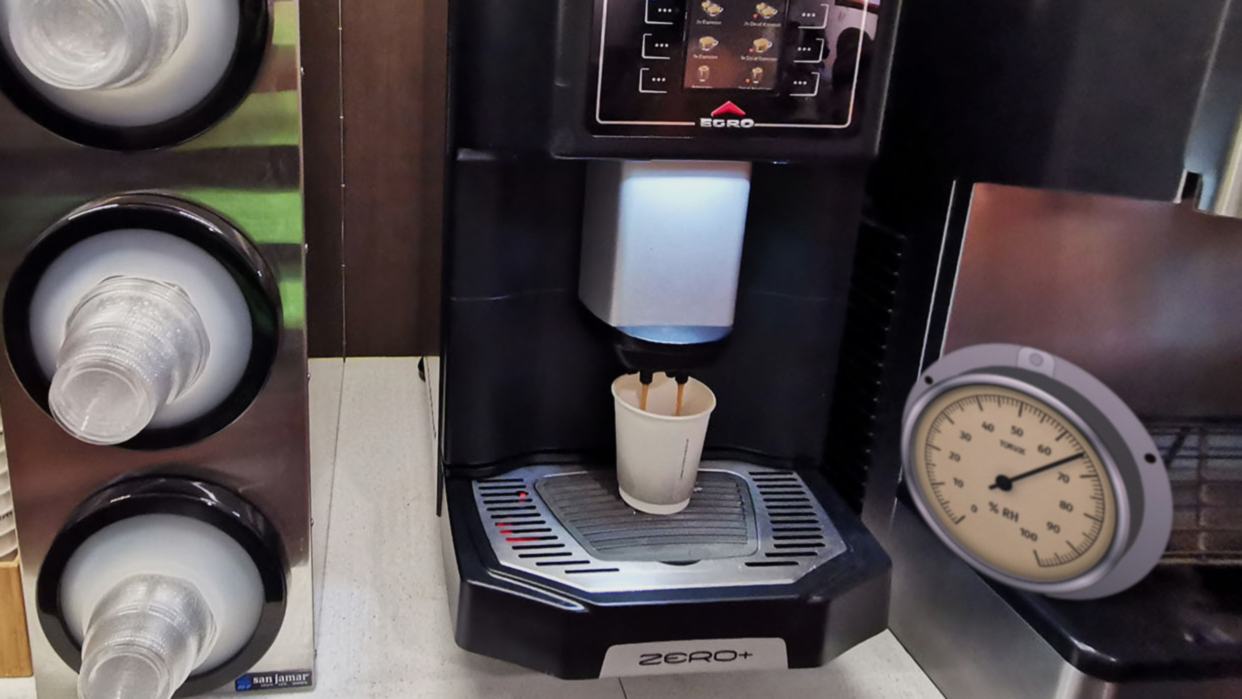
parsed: 65 %
